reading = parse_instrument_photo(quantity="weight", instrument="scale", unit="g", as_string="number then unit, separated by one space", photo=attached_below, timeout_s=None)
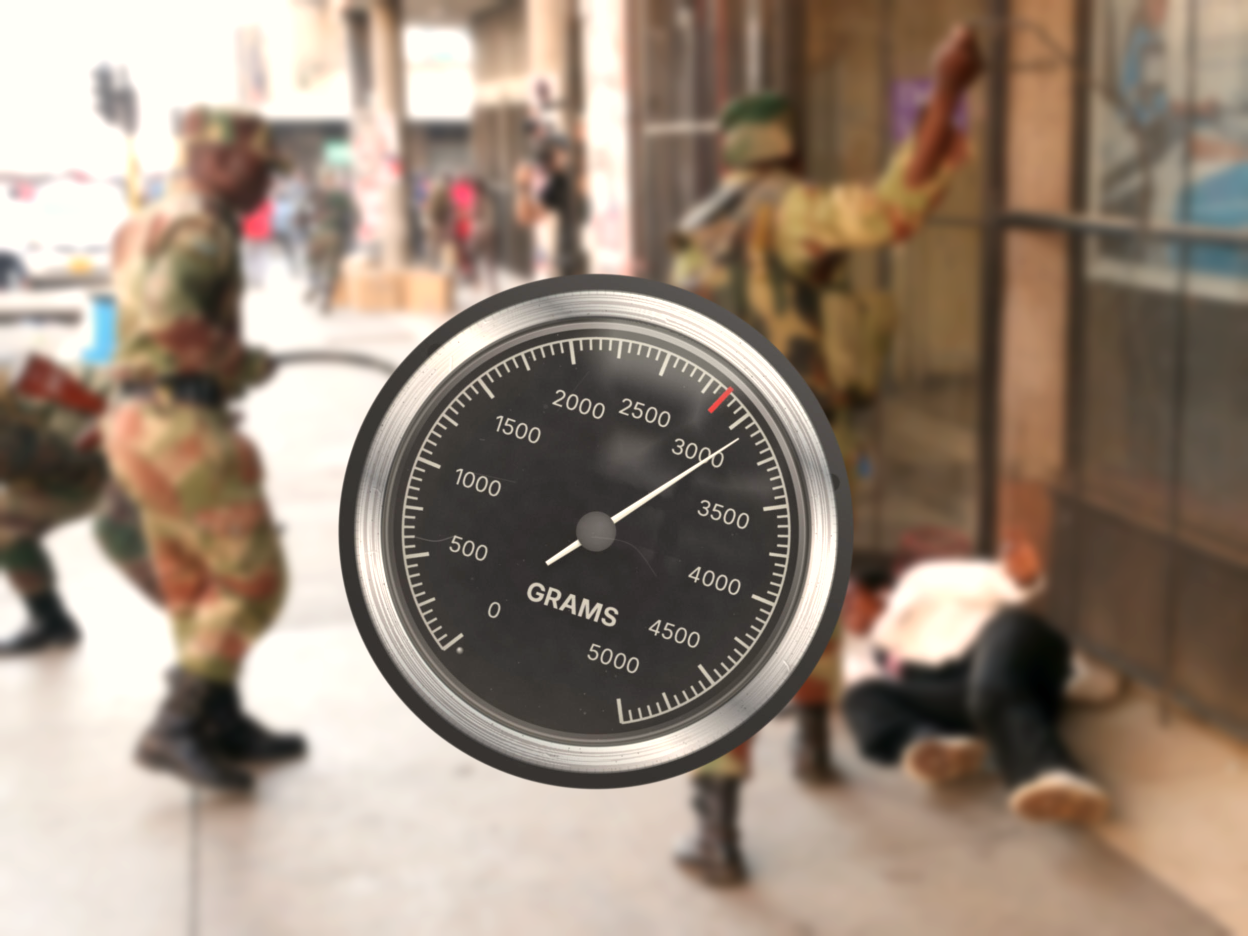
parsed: 3075 g
